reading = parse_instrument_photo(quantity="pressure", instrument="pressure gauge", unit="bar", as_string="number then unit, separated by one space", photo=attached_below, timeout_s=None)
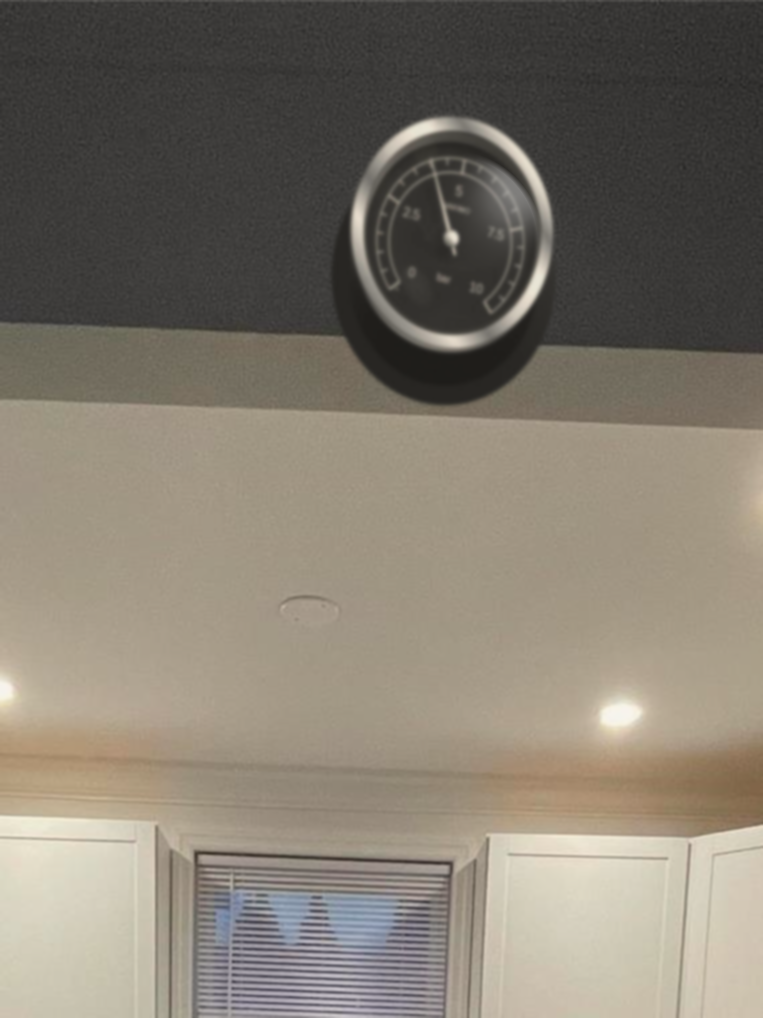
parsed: 4 bar
